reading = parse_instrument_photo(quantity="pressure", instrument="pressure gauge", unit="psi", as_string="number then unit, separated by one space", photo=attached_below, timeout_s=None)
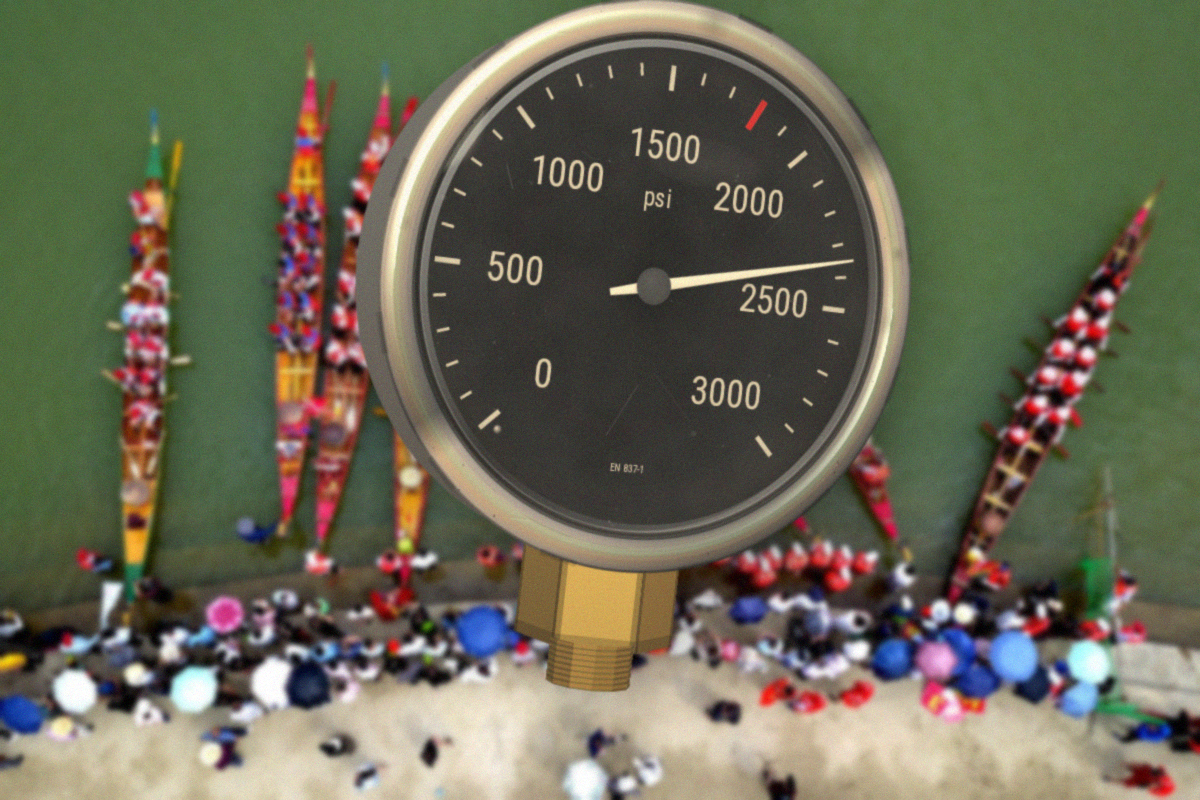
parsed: 2350 psi
